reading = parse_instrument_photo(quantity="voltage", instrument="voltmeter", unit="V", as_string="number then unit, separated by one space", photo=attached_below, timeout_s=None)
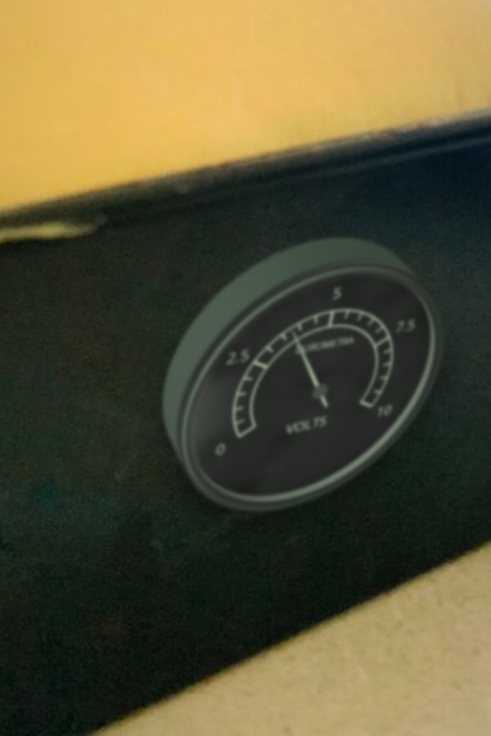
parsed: 3.75 V
